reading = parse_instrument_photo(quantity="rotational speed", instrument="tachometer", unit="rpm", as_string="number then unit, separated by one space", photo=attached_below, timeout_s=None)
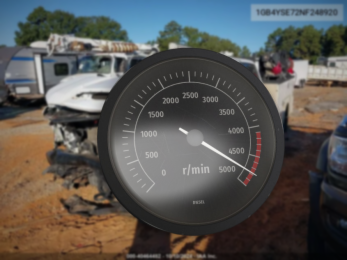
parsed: 4800 rpm
